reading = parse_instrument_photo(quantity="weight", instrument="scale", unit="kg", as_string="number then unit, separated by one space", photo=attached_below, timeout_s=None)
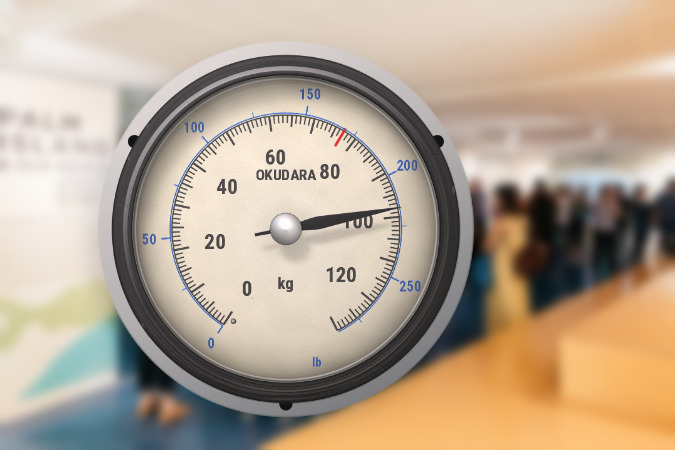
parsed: 98 kg
